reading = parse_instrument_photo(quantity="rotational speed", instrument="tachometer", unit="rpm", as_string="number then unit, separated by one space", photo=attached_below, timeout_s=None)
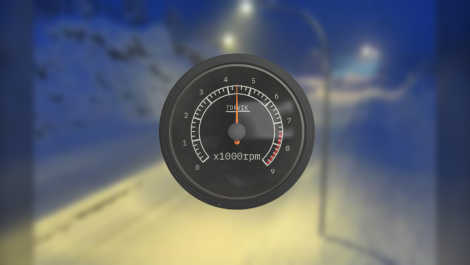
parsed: 4400 rpm
